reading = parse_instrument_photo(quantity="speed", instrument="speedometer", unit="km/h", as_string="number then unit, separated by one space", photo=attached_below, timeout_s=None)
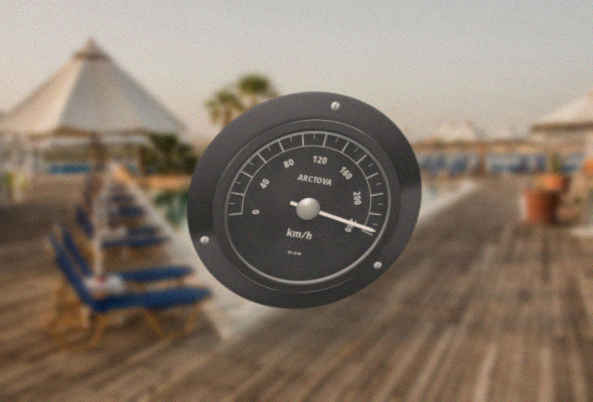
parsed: 235 km/h
